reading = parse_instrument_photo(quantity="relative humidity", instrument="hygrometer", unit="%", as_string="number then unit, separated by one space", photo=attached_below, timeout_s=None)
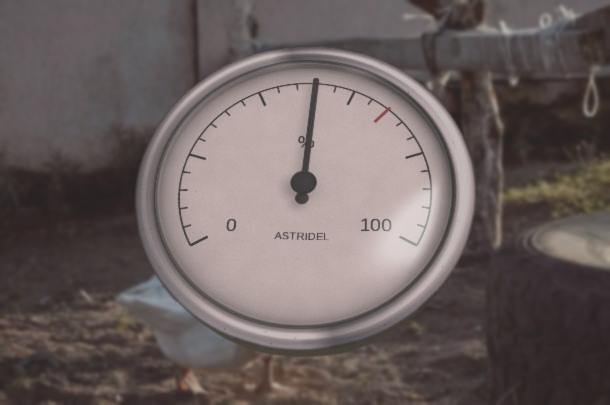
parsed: 52 %
